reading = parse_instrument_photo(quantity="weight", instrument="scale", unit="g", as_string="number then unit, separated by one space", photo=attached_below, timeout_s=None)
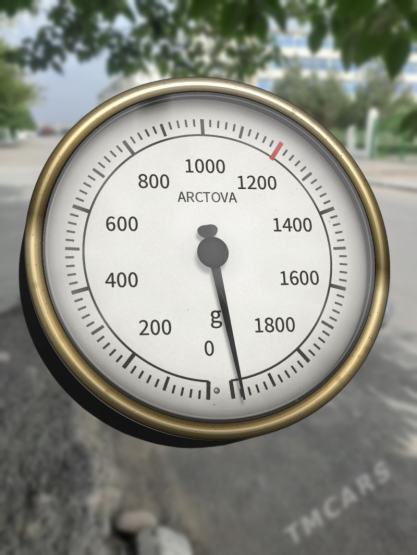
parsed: 1980 g
